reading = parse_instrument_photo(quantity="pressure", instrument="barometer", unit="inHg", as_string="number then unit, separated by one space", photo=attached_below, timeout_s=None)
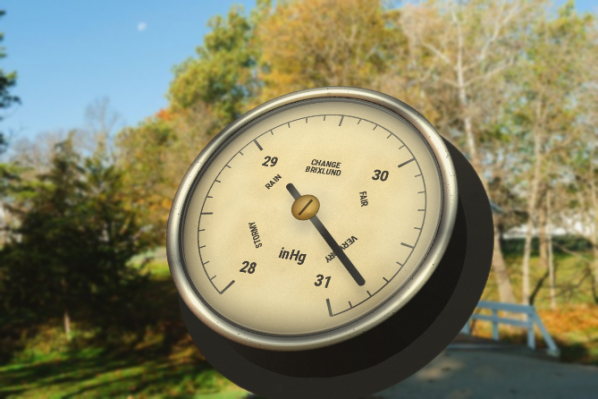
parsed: 30.8 inHg
